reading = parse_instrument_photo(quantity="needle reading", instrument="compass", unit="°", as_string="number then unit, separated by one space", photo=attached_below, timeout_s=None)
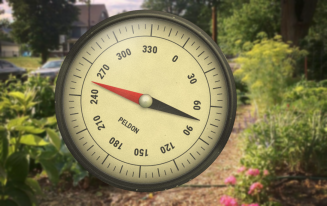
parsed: 255 °
